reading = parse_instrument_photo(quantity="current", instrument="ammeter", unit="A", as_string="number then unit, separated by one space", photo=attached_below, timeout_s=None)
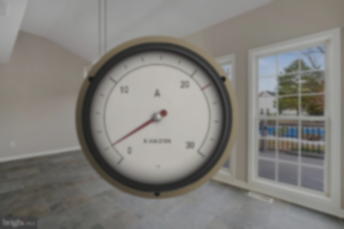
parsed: 2 A
